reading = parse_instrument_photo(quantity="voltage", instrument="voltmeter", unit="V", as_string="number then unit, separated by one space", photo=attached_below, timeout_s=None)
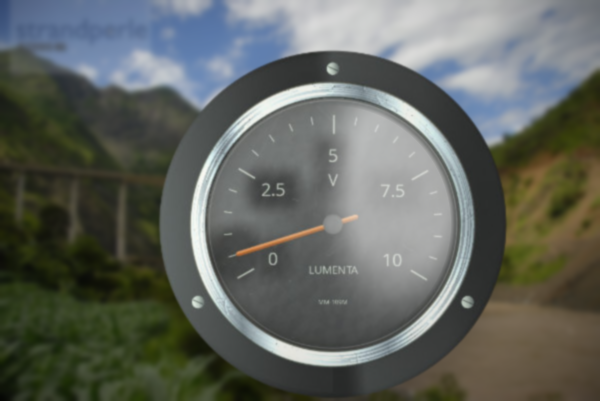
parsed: 0.5 V
